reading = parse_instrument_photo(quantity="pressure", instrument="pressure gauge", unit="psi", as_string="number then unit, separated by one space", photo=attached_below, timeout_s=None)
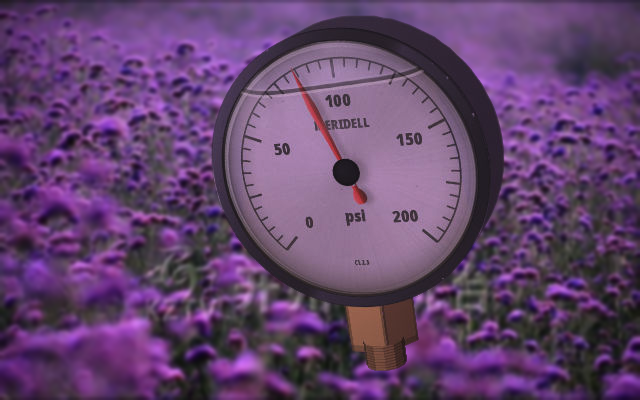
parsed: 85 psi
